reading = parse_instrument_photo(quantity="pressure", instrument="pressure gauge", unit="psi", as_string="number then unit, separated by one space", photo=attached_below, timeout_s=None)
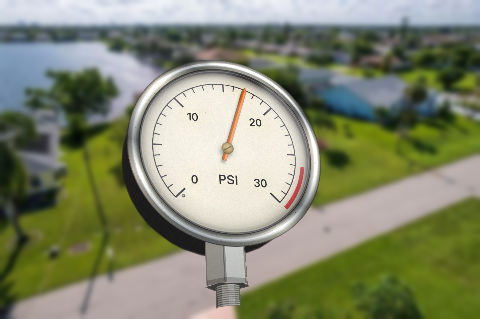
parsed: 17 psi
